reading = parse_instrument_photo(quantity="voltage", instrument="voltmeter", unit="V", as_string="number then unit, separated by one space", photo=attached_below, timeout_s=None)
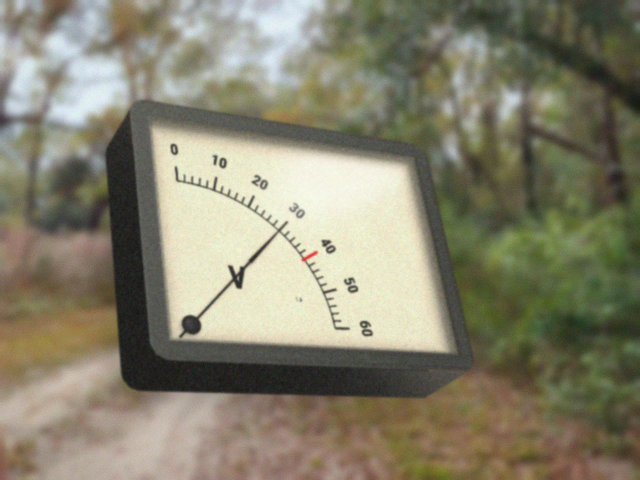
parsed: 30 V
